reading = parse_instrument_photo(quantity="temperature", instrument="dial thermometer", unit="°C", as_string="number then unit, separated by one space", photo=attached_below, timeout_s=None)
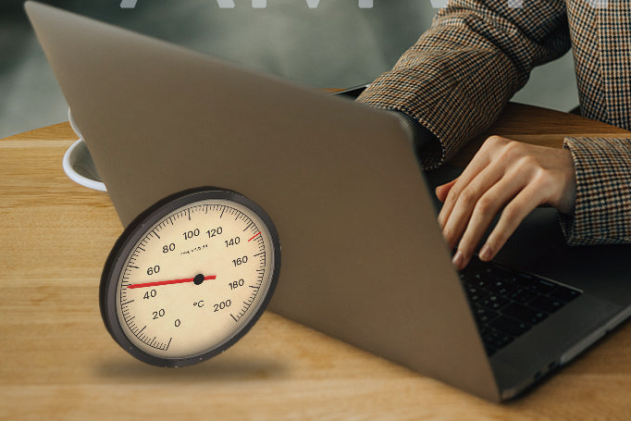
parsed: 50 °C
